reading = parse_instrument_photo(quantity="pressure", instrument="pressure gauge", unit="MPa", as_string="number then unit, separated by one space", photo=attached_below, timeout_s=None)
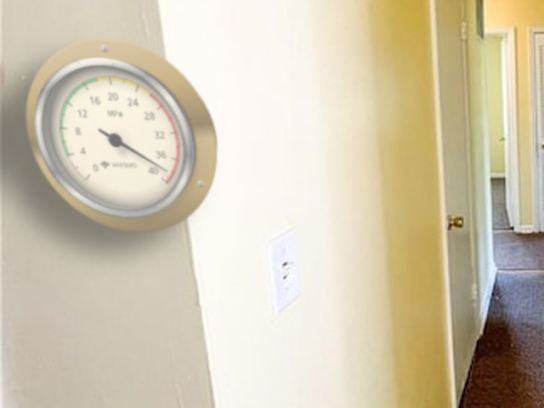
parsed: 38 MPa
